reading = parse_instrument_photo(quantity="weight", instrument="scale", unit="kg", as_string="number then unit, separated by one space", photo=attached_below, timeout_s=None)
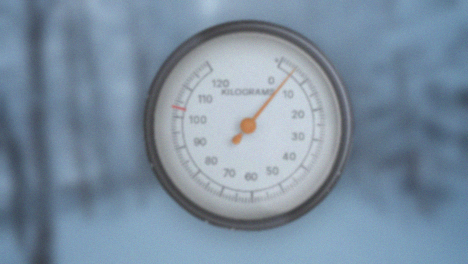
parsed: 5 kg
